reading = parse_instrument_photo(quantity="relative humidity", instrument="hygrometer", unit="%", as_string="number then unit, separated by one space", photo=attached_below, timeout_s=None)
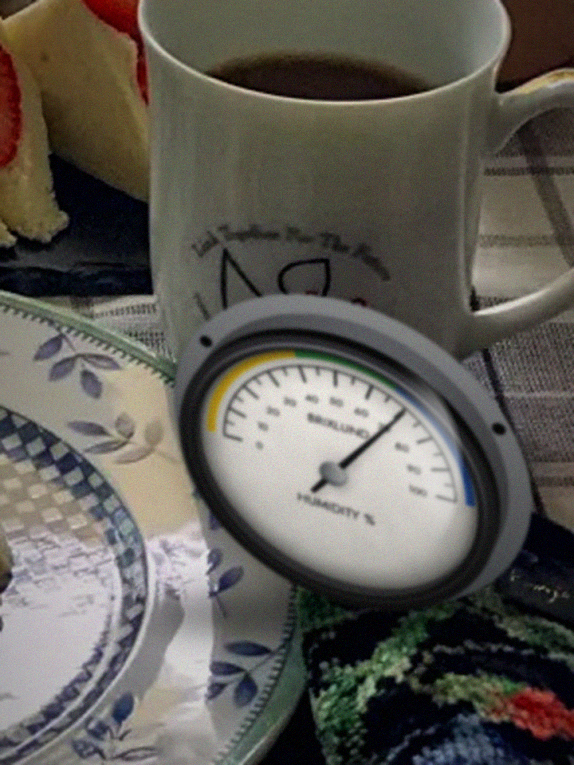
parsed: 70 %
